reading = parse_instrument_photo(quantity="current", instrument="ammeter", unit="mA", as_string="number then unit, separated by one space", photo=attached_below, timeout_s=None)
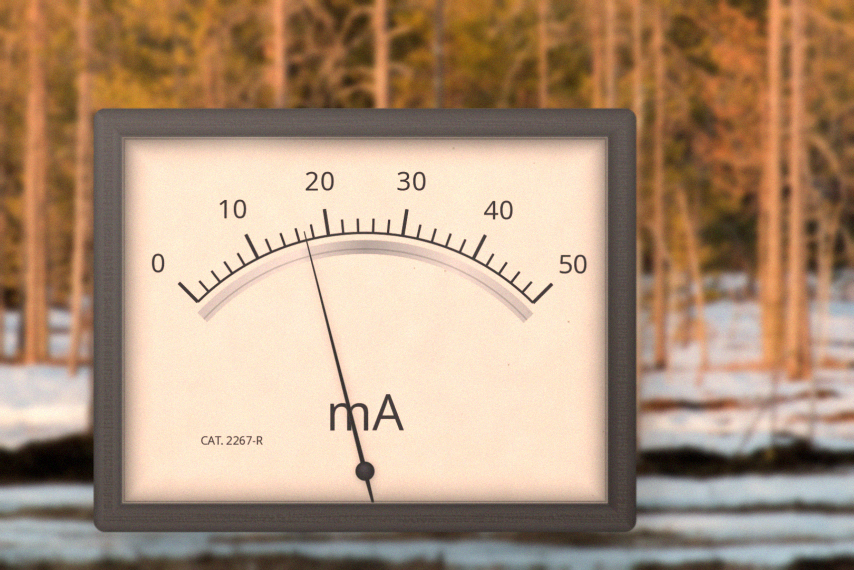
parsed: 17 mA
